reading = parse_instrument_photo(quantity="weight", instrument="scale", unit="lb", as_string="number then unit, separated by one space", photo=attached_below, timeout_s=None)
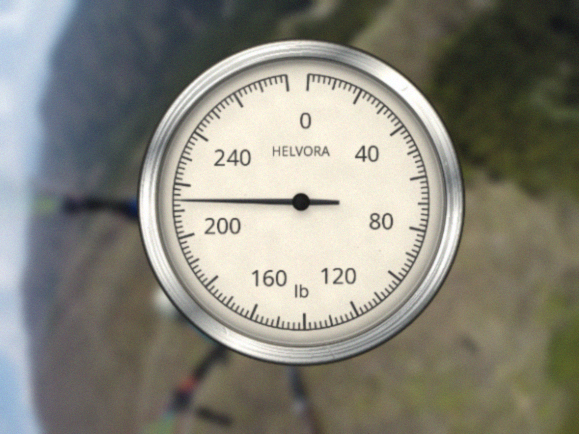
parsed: 214 lb
